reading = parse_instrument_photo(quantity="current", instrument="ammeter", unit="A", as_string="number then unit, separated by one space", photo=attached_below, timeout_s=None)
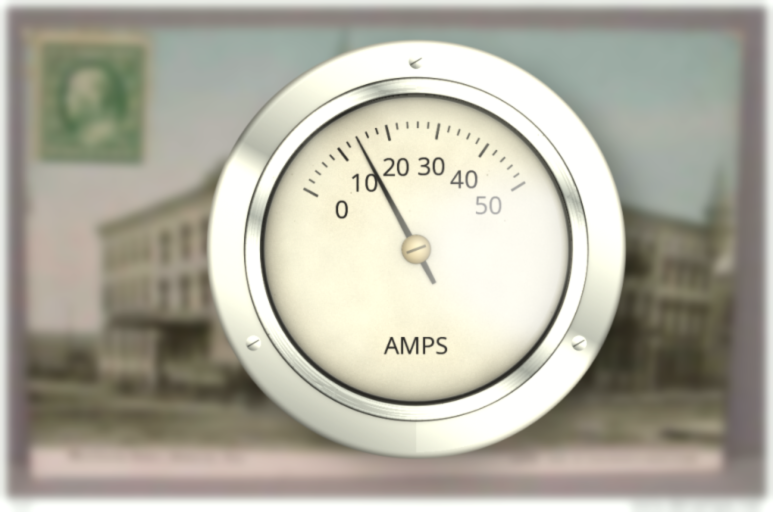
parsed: 14 A
